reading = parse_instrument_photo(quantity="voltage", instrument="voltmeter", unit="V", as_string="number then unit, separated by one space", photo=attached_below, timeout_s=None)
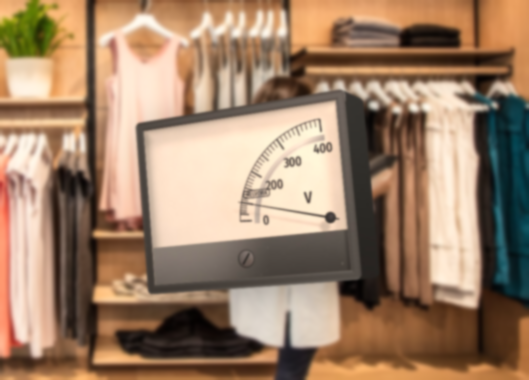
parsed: 100 V
